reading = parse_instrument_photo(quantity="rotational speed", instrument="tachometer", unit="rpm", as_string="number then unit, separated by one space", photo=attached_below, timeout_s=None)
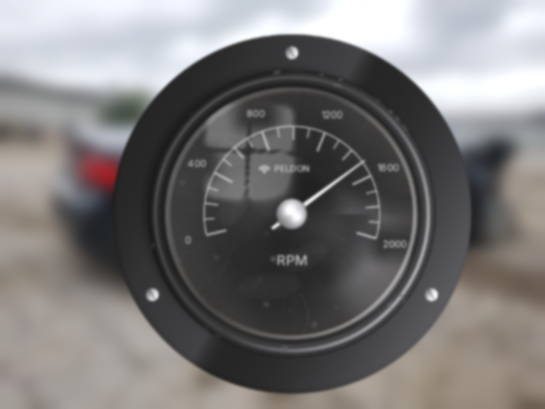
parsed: 1500 rpm
